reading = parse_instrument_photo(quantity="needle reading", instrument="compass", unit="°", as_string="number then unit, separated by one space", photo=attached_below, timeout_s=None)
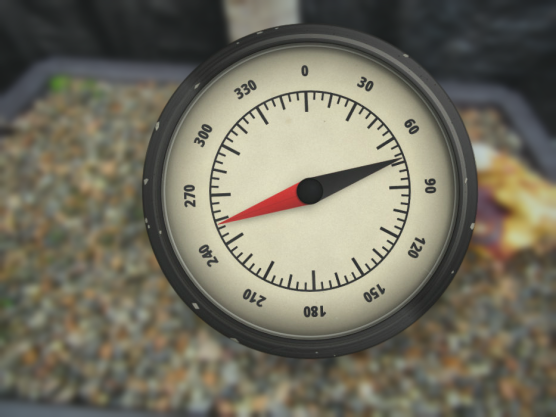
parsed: 252.5 °
